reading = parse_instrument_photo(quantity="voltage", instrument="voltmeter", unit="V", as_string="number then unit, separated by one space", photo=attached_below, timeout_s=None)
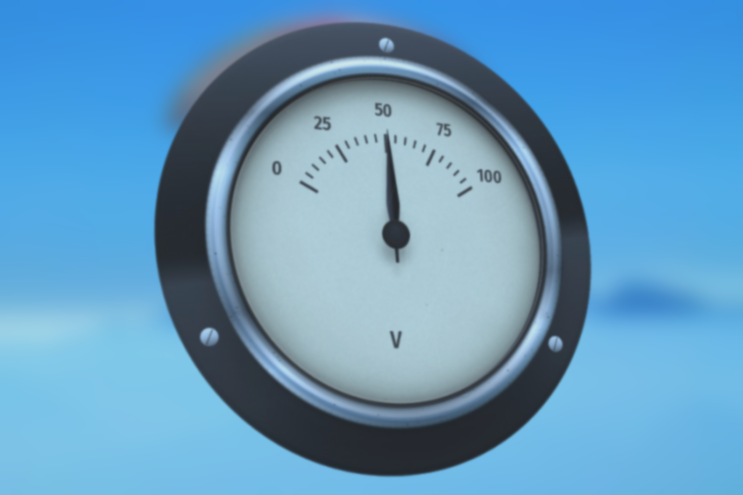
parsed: 50 V
